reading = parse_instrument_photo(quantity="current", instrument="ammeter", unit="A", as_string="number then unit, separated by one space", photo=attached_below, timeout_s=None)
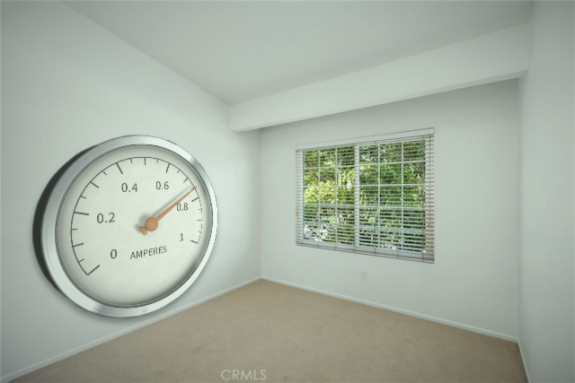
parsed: 0.75 A
